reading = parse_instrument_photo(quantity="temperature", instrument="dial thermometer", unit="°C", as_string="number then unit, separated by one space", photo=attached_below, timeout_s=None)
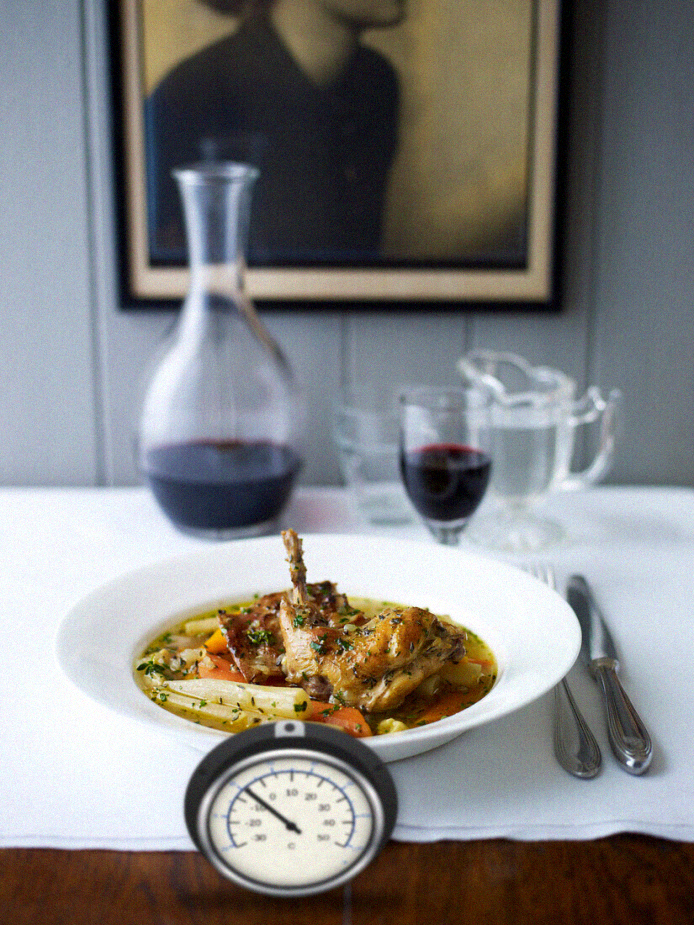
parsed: -5 °C
